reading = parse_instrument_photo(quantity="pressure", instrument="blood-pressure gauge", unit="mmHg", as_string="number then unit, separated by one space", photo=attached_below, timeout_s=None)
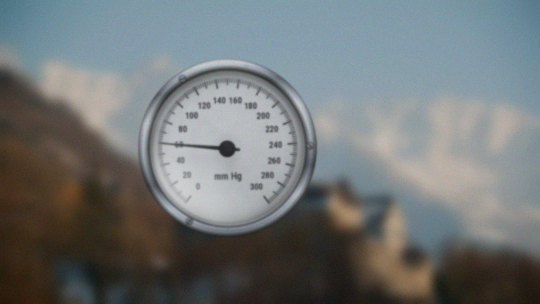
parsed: 60 mmHg
